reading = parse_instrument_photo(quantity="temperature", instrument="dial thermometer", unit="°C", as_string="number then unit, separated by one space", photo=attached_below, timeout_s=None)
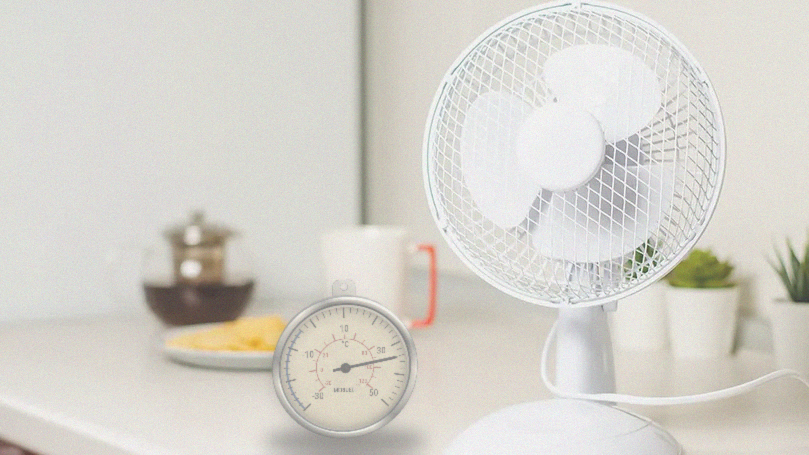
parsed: 34 °C
